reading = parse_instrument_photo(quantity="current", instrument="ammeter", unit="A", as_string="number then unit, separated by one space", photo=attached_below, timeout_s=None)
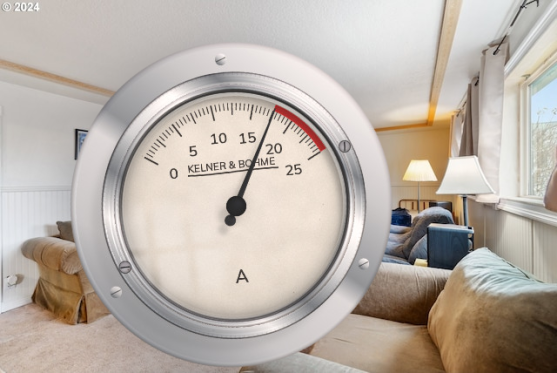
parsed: 17.5 A
